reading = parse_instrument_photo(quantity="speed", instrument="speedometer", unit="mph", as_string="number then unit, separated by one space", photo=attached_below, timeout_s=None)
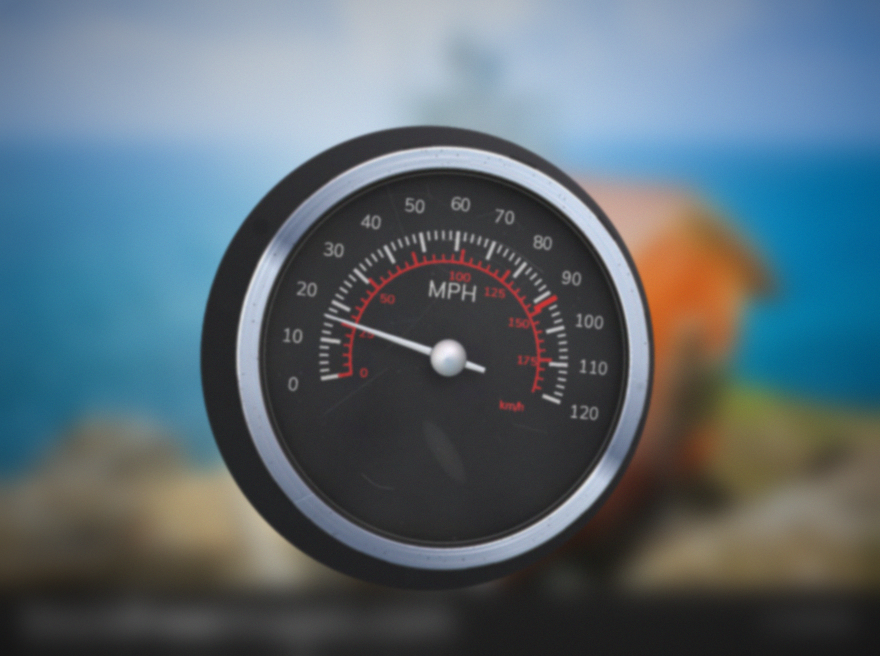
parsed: 16 mph
